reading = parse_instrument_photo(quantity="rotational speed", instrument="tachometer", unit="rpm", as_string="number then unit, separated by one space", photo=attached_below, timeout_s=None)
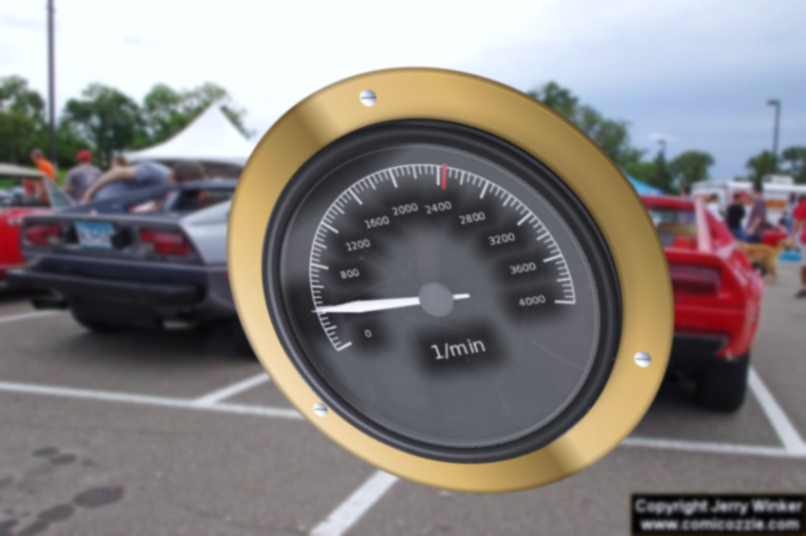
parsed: 400 rpm
